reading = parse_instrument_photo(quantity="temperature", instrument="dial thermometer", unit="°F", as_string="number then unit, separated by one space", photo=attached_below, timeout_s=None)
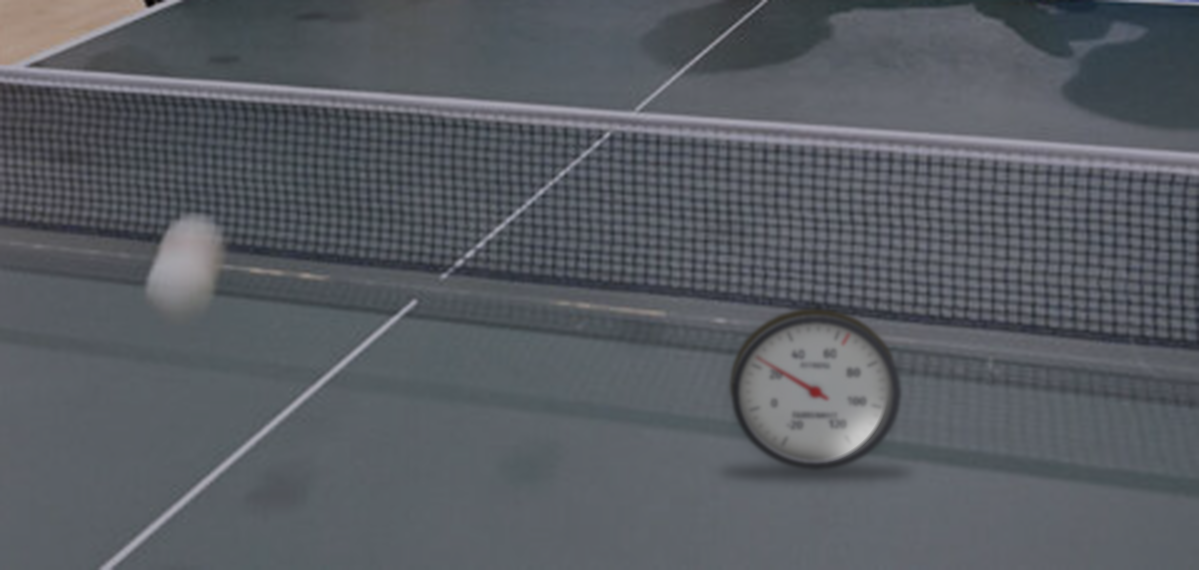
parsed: 24 °F
